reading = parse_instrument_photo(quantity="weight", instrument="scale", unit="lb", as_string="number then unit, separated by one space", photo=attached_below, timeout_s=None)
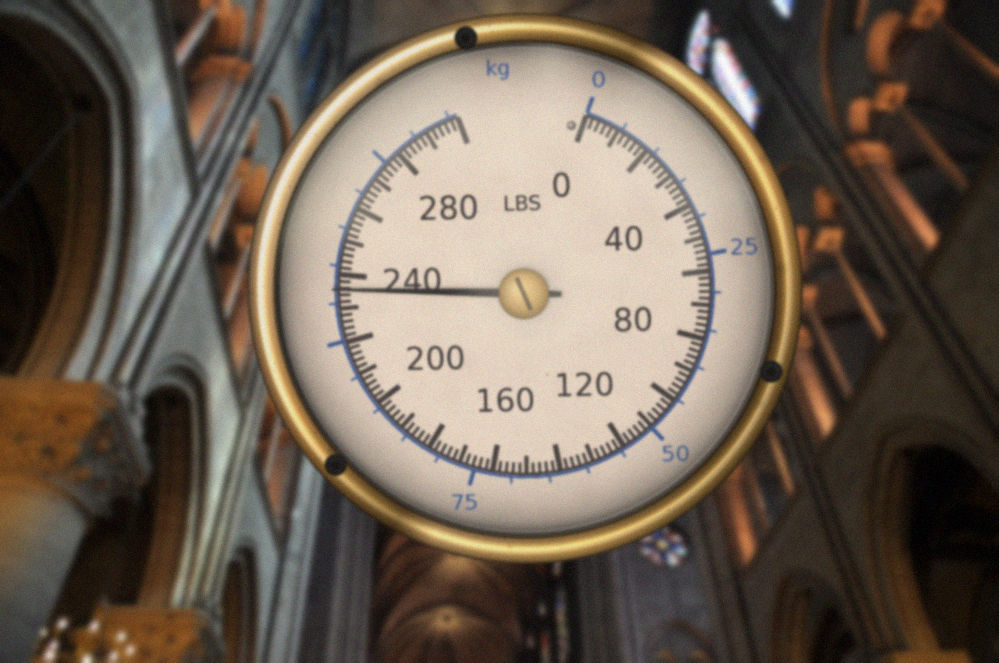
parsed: 236 lb
